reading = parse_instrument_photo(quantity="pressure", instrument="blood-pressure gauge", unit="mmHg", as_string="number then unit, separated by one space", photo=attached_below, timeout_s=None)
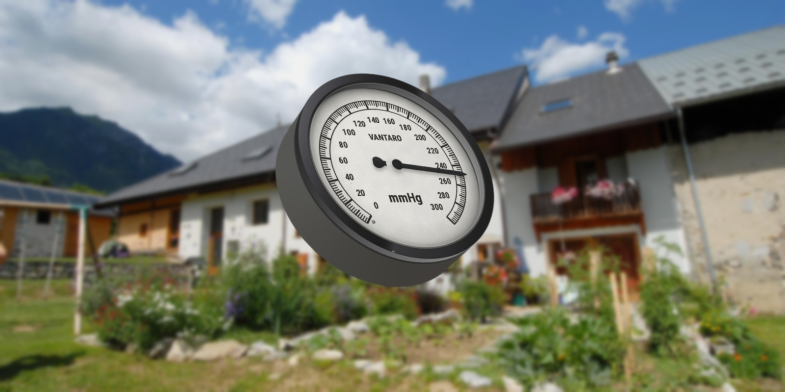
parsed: 250 mmHg
